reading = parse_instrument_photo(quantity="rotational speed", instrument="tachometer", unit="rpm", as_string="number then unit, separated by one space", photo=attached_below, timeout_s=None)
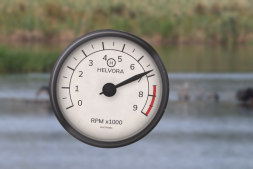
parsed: 6750 rpm
